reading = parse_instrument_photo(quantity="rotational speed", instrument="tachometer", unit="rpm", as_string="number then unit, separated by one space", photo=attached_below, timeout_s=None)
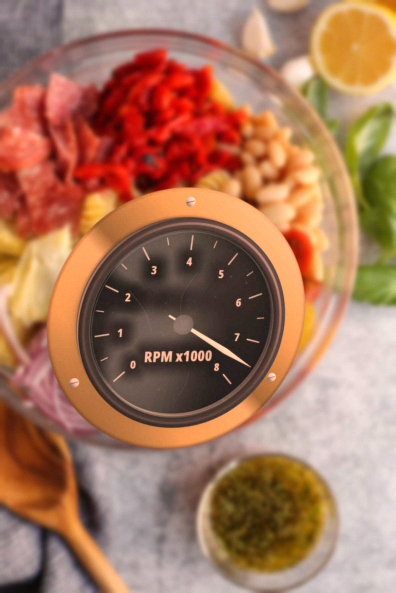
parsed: 7500 rpm
